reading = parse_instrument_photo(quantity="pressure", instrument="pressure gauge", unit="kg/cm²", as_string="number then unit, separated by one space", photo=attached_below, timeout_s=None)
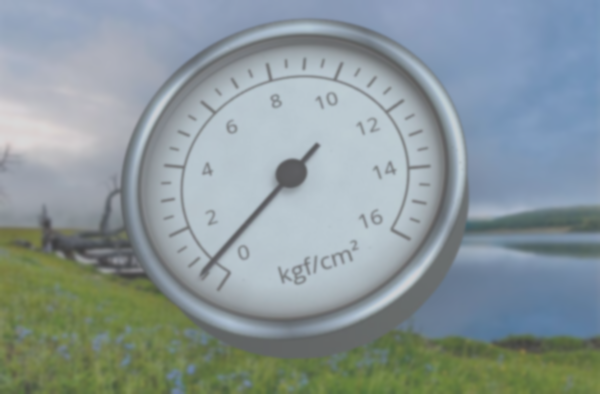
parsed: 0.5 kg/cm²
